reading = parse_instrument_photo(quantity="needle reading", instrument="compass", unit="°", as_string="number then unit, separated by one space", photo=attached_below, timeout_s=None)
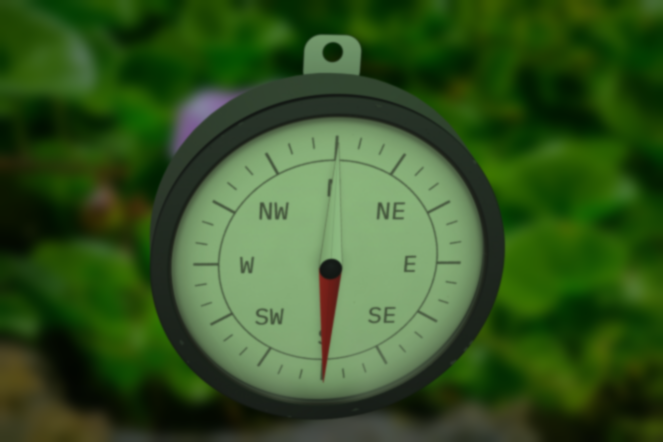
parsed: 180 °
